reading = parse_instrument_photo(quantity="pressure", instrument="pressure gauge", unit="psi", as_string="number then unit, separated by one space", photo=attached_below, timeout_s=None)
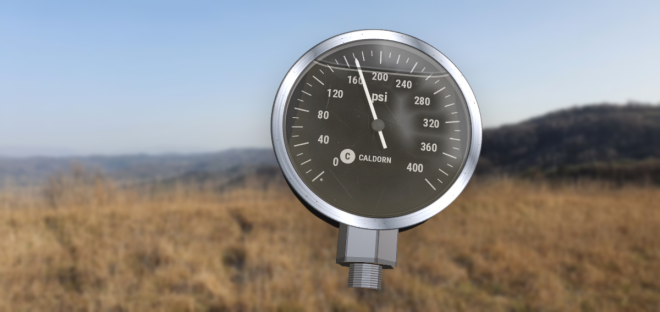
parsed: 170 psi
